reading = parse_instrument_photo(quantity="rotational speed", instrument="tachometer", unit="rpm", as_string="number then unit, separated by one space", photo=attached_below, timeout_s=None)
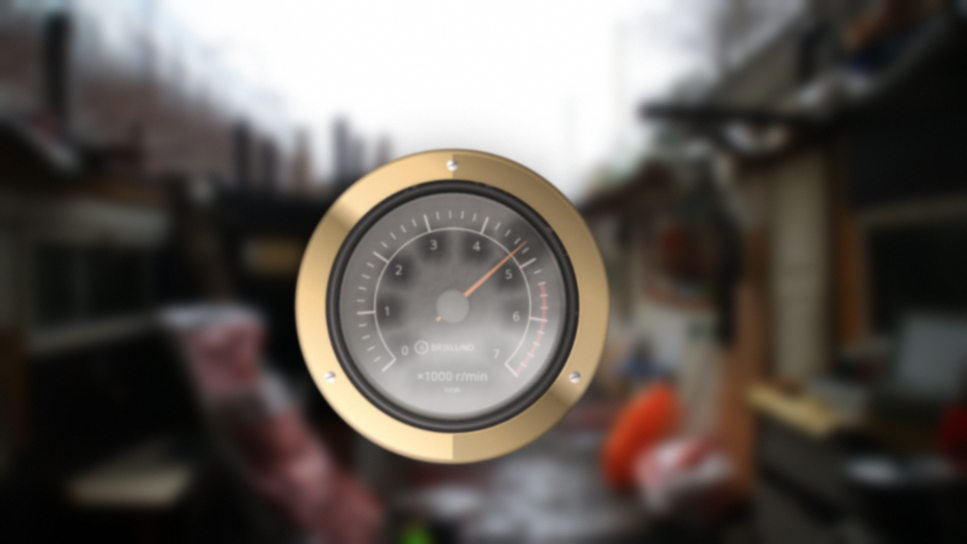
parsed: 4700 rpm
